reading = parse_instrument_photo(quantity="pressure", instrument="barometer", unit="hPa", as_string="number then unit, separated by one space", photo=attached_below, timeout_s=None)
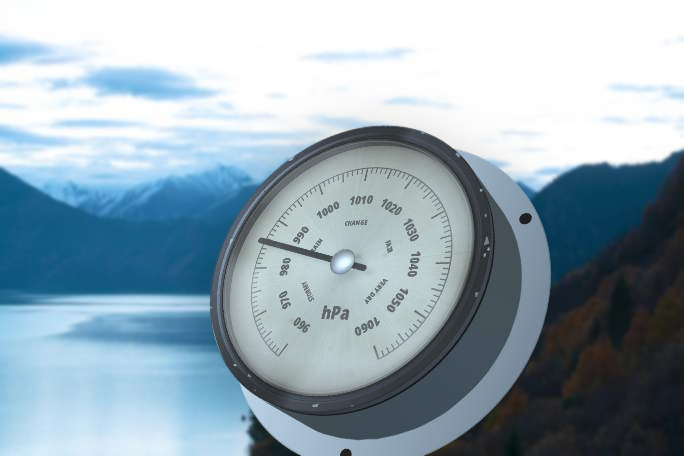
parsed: 985 hPa
